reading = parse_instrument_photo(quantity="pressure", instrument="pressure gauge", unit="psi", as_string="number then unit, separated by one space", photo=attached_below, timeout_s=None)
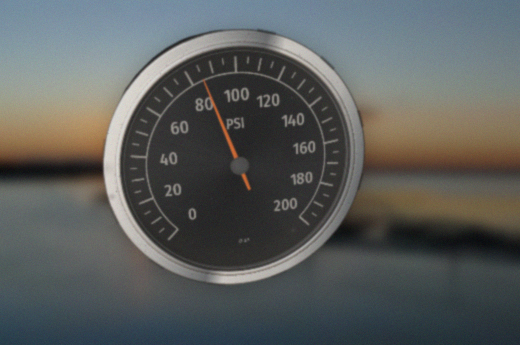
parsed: 85 psi
